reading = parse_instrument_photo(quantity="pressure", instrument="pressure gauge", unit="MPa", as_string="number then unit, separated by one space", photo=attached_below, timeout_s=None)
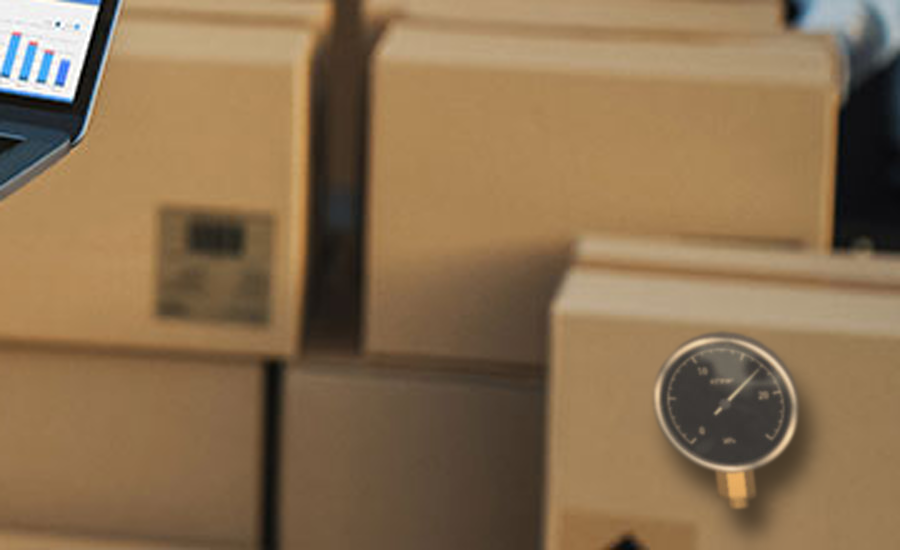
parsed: 17 MPa
